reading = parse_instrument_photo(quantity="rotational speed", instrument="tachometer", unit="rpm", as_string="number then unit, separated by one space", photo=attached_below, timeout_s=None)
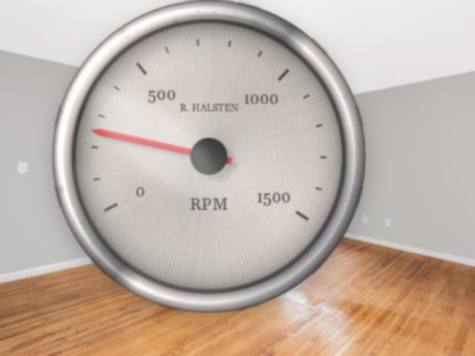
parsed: 250 rpm
